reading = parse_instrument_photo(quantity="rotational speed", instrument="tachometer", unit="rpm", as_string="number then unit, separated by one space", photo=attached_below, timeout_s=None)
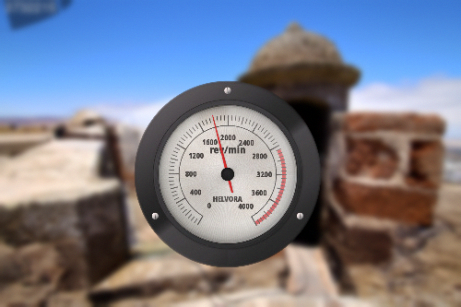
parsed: 1800 rpm
